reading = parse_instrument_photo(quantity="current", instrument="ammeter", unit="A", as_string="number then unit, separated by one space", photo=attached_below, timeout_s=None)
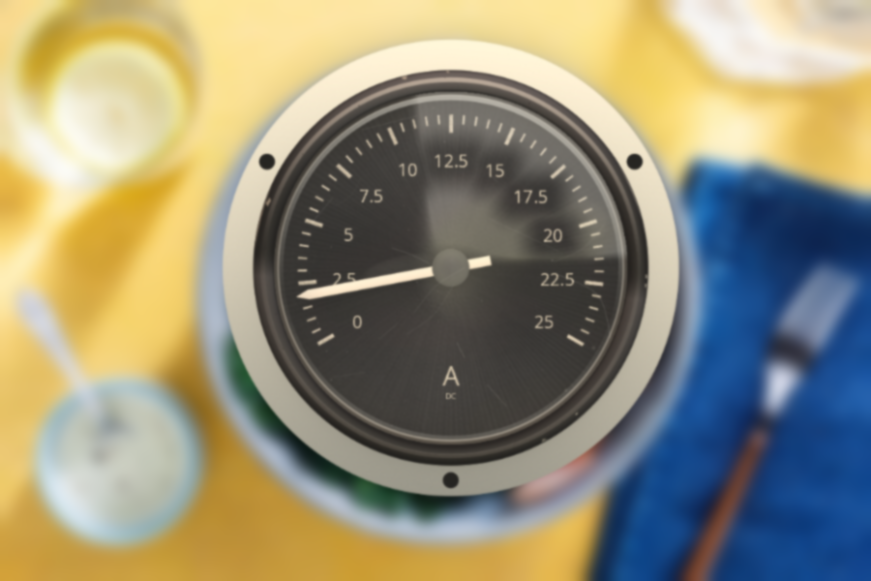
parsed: 2 A
